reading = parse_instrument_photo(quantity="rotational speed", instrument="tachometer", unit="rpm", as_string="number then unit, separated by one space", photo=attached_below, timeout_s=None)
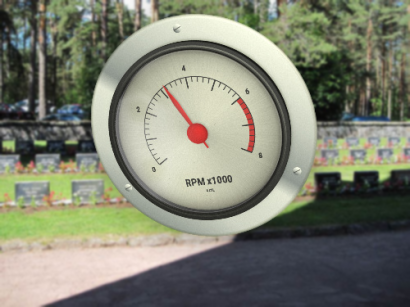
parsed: 3200 rpm
